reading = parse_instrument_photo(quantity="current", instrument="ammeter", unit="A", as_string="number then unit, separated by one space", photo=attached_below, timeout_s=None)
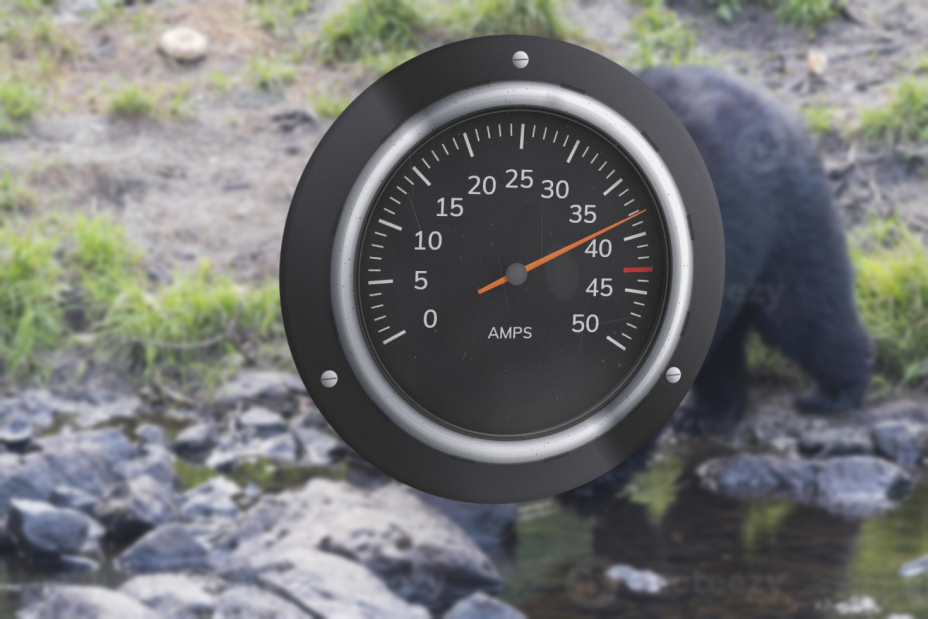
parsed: 38 A
